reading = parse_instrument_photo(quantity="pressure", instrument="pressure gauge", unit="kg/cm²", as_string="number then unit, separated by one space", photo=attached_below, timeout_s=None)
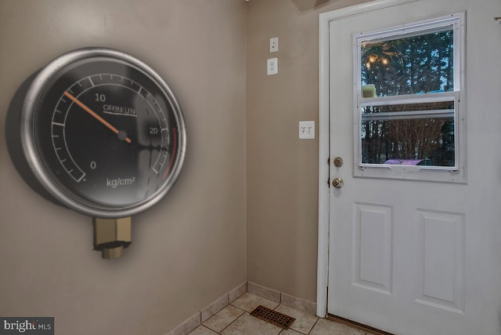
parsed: 7.5 kg/cm²
